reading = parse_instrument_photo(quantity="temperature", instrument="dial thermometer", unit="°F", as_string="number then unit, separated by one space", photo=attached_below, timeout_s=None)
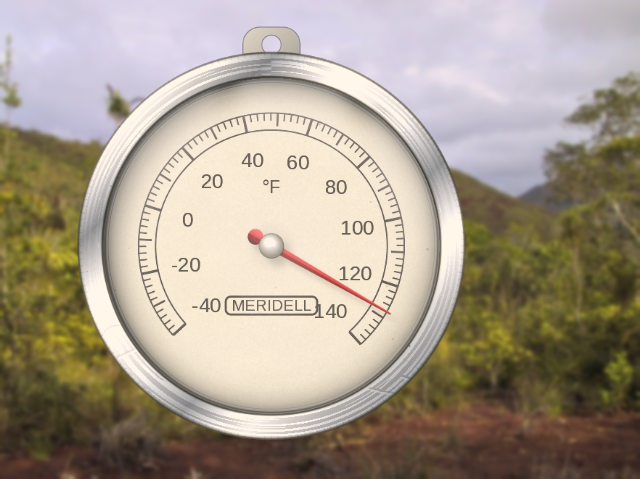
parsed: 128 °F
